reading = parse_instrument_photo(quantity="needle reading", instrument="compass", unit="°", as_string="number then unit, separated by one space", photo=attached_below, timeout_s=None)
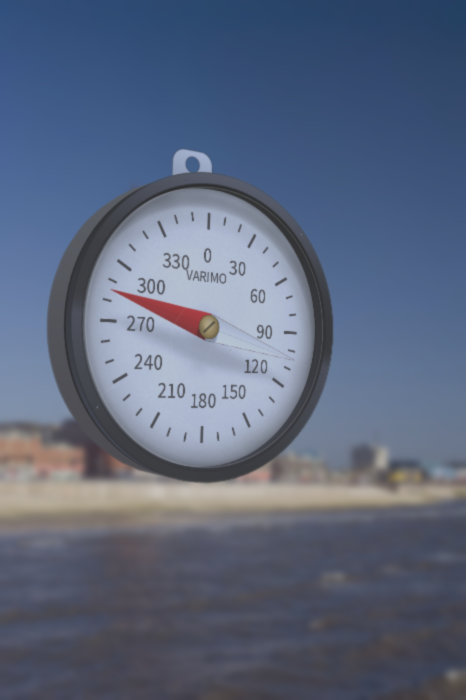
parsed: 285 °
